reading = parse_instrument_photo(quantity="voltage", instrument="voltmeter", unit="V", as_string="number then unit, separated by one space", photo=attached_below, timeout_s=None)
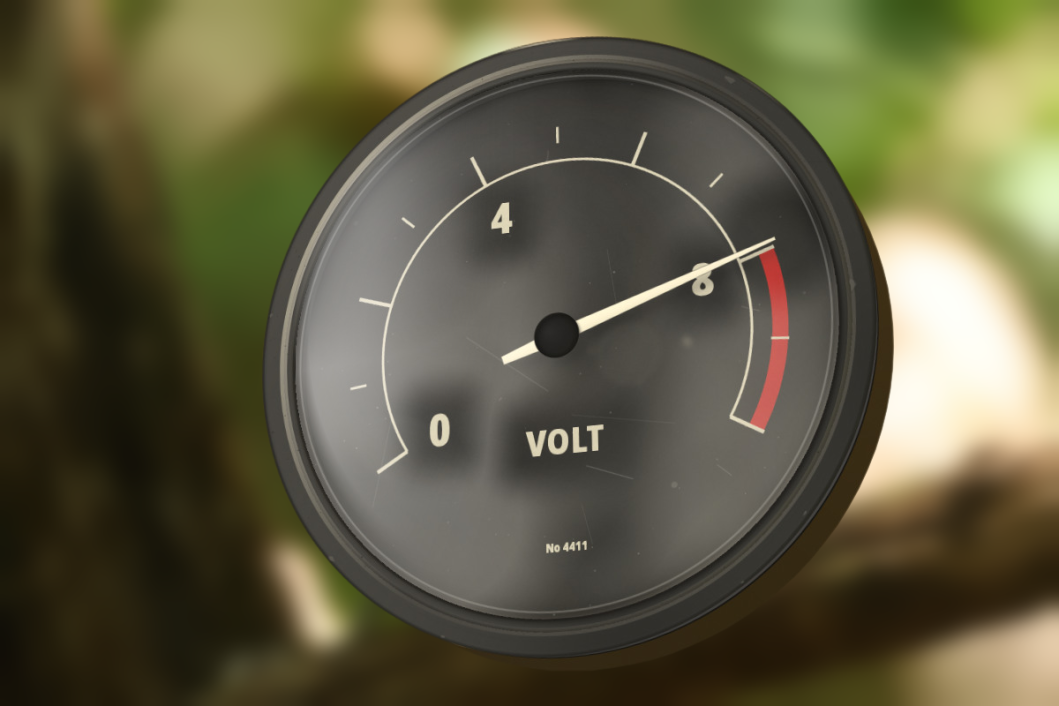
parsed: 8 V
